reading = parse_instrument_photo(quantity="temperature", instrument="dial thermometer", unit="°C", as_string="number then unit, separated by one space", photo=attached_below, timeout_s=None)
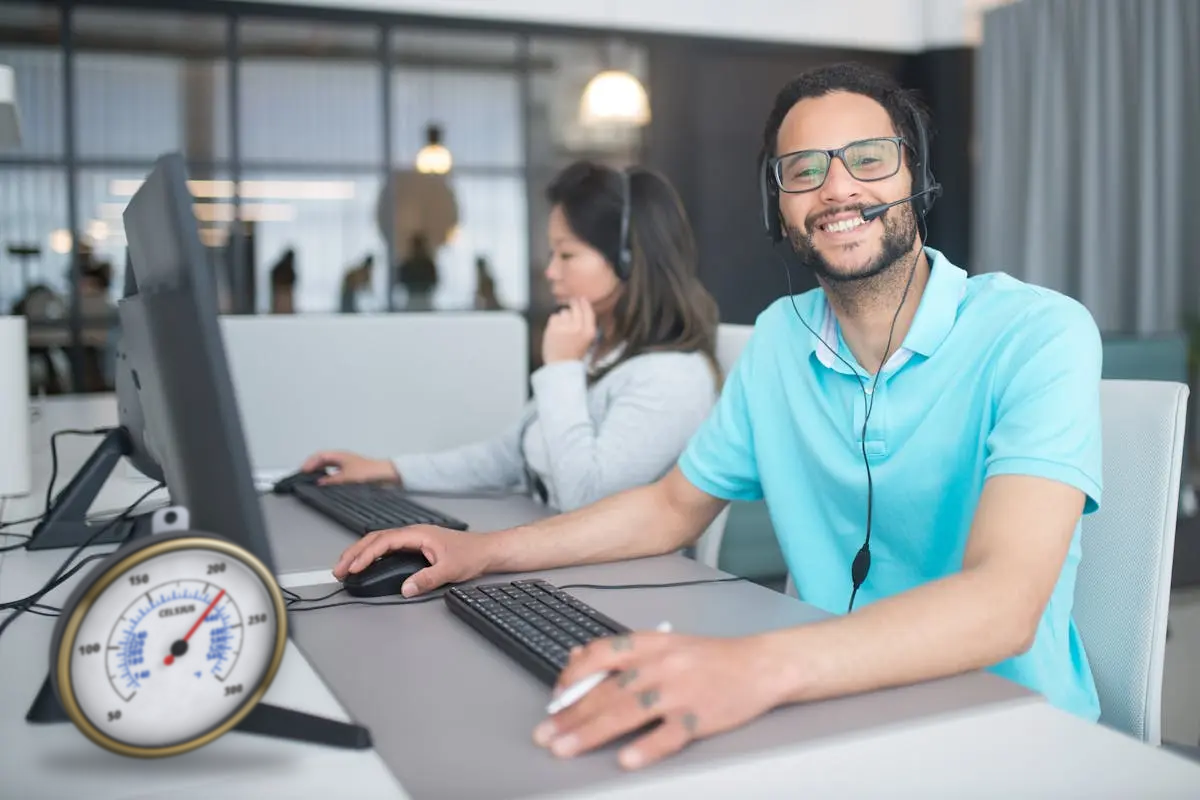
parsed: 212.5 °C
